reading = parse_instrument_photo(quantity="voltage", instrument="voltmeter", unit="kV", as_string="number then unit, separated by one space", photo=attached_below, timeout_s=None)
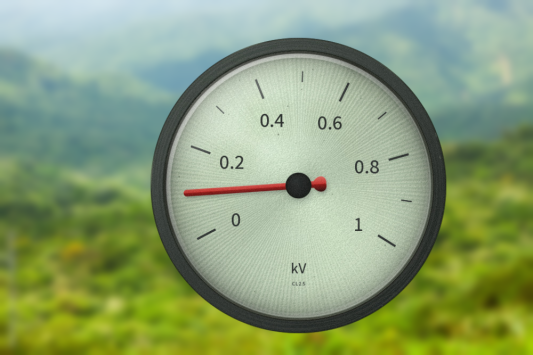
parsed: 0.1 kV
